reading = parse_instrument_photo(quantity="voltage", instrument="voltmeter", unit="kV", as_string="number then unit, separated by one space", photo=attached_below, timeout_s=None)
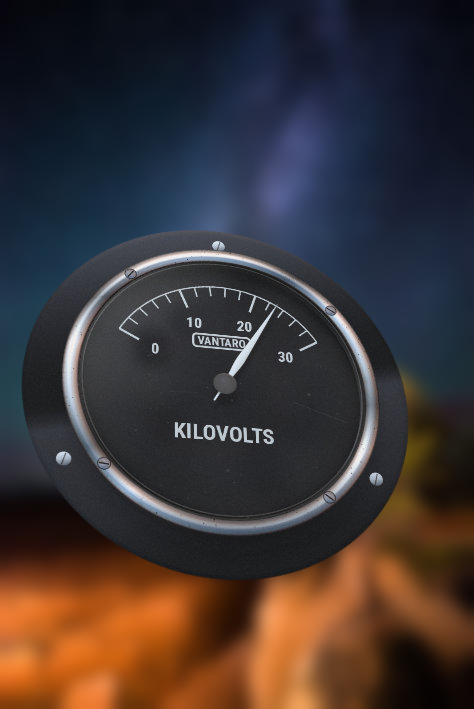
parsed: 23 kV
